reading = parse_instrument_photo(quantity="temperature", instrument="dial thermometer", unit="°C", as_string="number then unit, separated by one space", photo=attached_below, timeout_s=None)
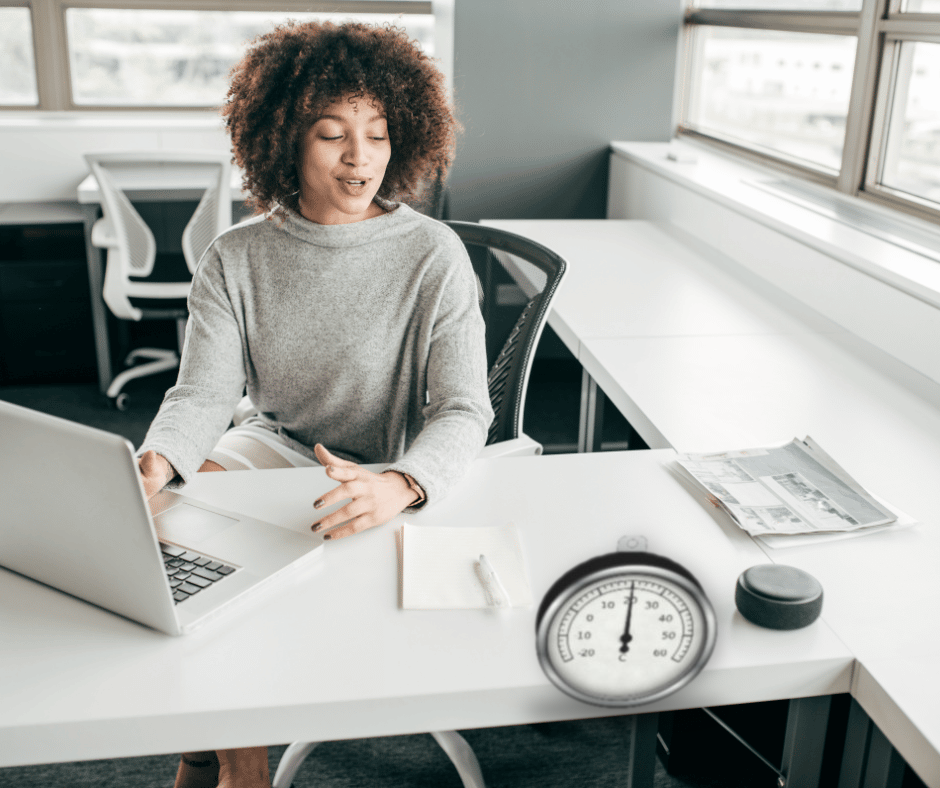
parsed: 20 °C
